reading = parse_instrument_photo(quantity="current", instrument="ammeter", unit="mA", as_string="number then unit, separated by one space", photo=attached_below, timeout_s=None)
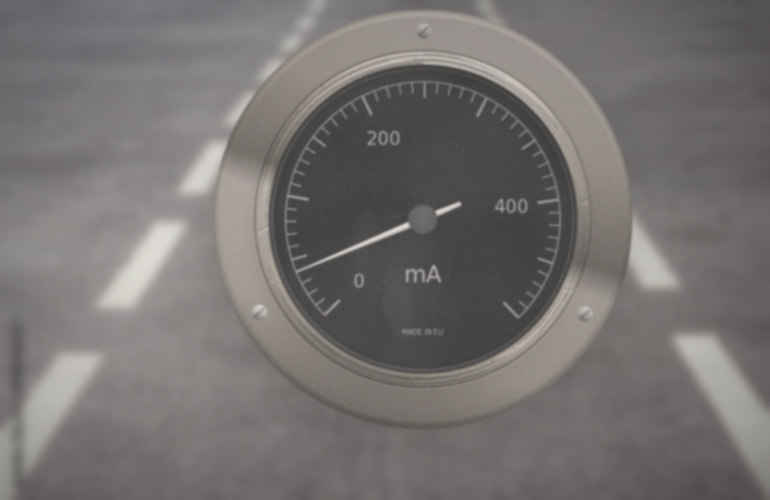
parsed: 40 mA
